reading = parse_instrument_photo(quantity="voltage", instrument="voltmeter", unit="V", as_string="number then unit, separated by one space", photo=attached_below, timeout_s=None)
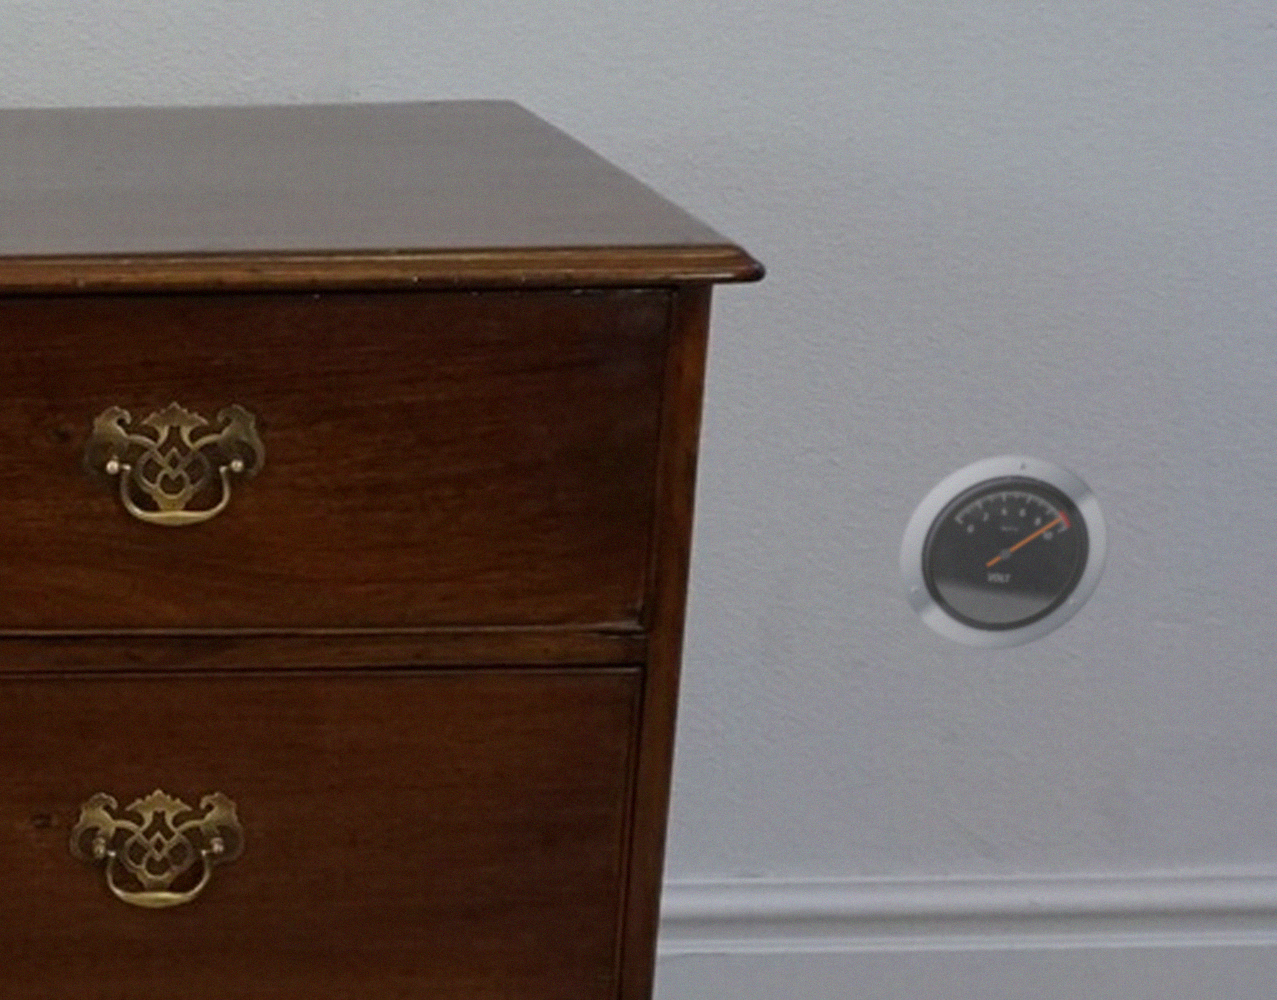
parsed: 9 V
